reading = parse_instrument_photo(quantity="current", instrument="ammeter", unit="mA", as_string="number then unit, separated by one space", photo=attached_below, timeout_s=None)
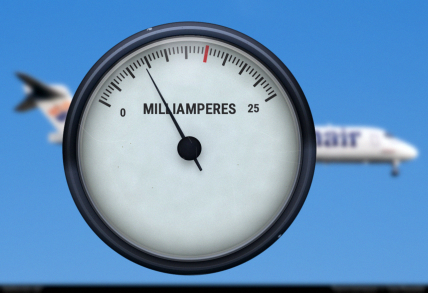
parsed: 7 mA
